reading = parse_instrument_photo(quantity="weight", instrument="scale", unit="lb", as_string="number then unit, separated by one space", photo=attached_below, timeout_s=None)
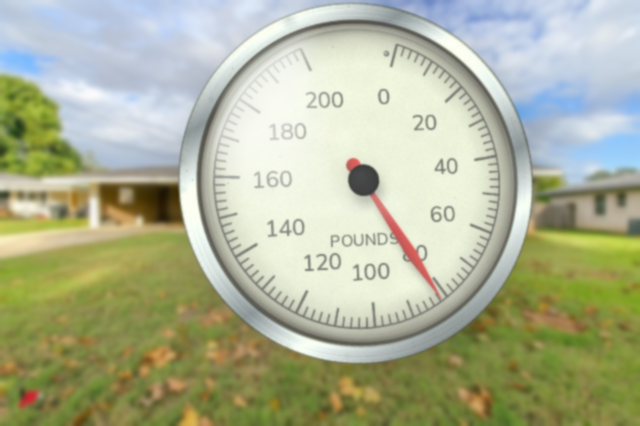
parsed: 82 lb
